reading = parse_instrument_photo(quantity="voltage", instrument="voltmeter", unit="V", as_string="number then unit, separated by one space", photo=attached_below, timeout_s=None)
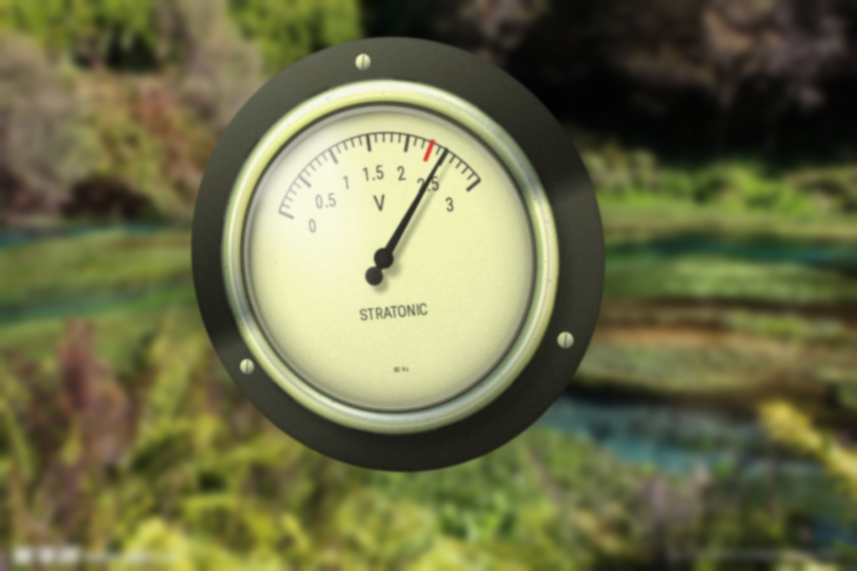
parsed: 2.5 V
